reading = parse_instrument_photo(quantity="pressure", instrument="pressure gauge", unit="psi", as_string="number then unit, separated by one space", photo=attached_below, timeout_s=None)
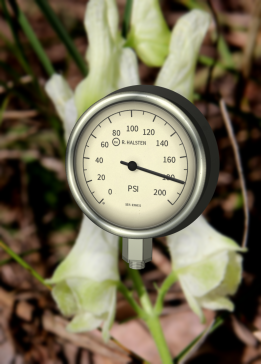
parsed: 180 psi
